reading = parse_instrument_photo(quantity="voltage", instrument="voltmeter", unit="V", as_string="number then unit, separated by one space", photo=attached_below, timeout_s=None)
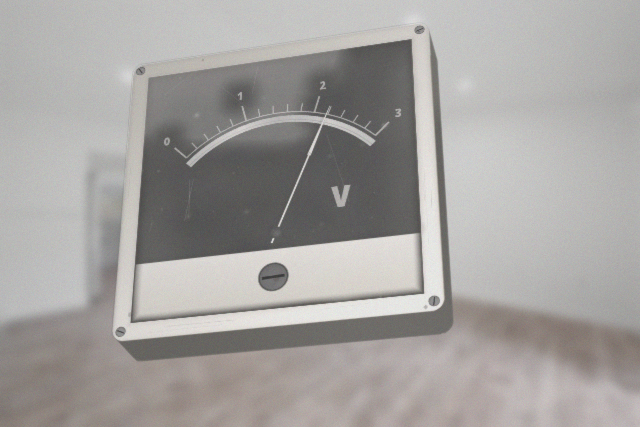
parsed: 2.2 V
